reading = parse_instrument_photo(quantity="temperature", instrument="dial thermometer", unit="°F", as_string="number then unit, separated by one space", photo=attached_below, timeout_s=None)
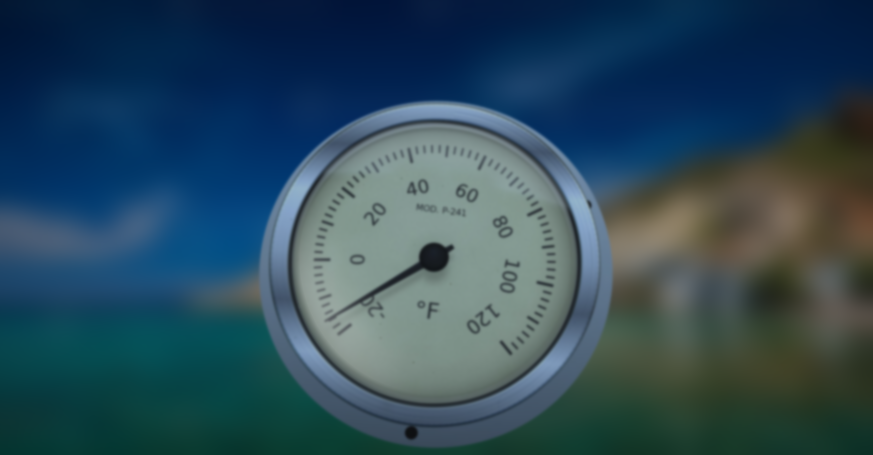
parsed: -16 °F
